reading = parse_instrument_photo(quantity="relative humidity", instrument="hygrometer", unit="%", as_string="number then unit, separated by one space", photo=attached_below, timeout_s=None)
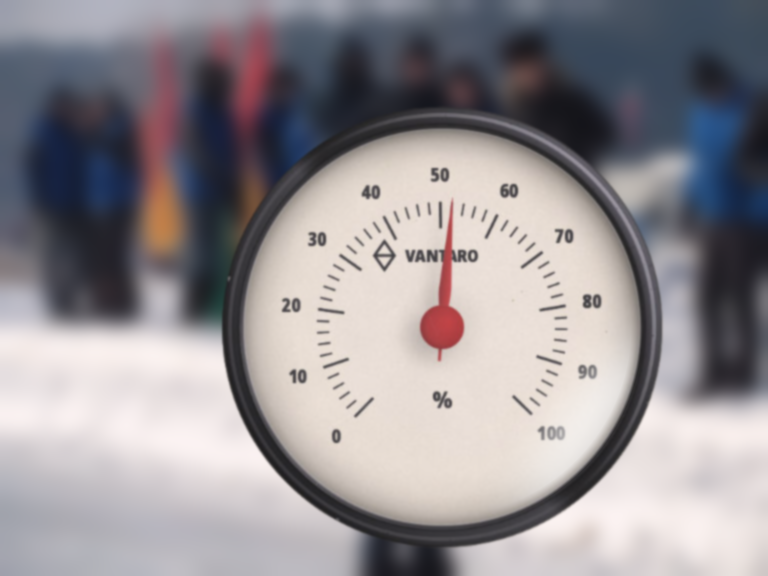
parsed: 52 %
